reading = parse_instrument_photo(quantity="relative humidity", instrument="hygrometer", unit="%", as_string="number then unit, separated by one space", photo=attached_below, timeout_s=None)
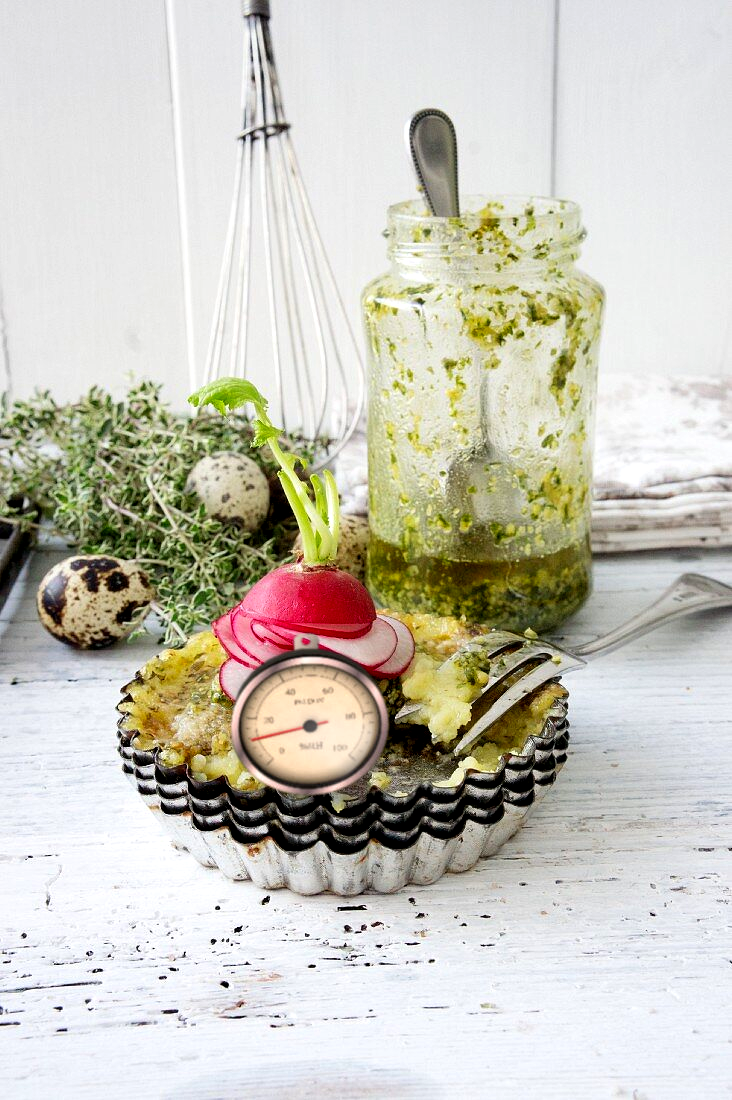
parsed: 12 %
